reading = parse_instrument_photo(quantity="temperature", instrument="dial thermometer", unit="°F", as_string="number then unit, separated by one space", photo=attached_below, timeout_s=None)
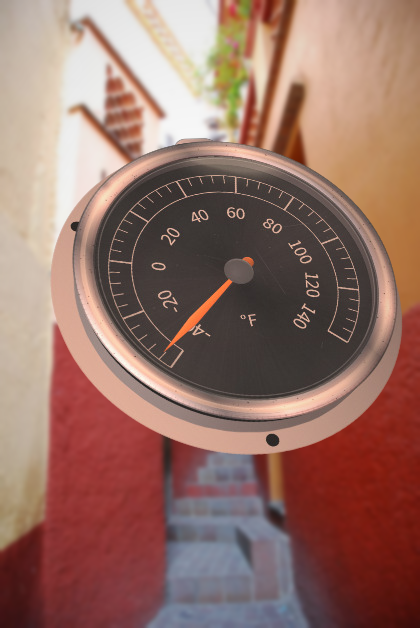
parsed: -36 °F
